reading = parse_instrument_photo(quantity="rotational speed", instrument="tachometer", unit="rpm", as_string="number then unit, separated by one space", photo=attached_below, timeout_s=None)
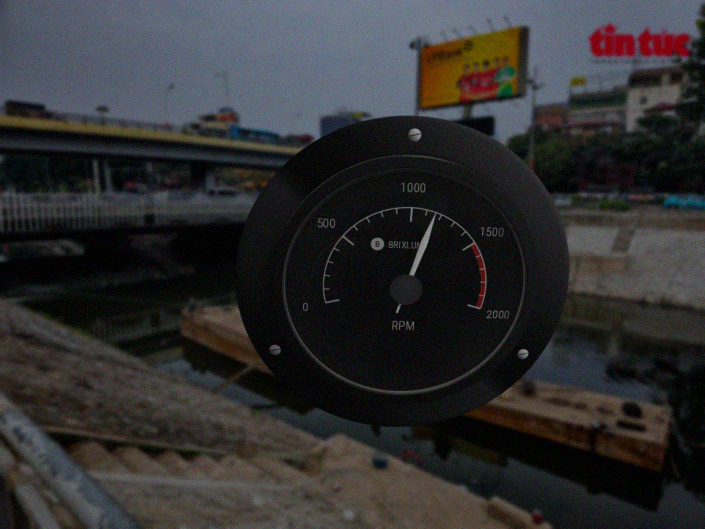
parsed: 1150 rpm
